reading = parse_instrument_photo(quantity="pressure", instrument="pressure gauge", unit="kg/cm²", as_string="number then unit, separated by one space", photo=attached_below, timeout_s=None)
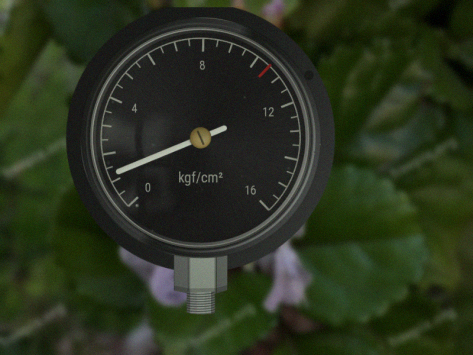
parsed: 1.25 kg/cm²
